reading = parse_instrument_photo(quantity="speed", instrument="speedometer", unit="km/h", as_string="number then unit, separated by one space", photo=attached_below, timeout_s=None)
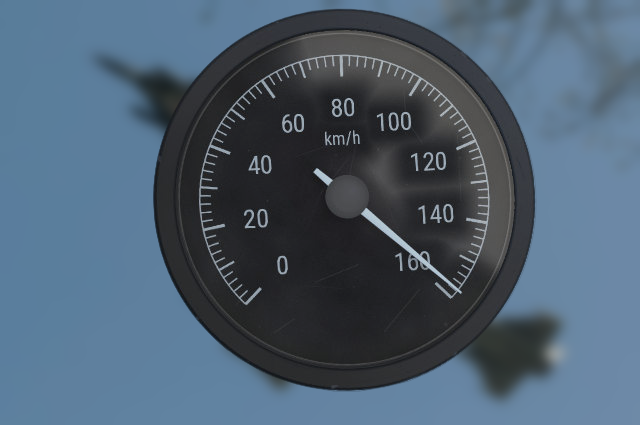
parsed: 158 km/h
